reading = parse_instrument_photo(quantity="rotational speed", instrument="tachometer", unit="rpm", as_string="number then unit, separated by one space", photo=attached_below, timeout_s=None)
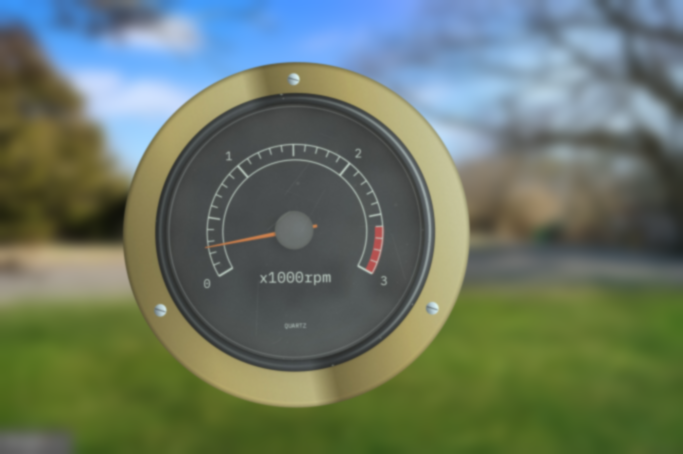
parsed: 250 rpm
